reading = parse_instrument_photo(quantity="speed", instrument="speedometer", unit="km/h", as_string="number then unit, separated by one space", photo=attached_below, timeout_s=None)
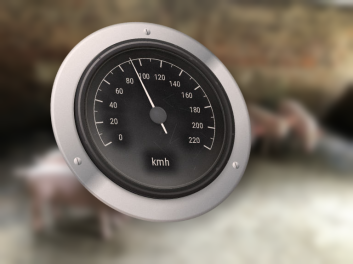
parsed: 90 km/h
